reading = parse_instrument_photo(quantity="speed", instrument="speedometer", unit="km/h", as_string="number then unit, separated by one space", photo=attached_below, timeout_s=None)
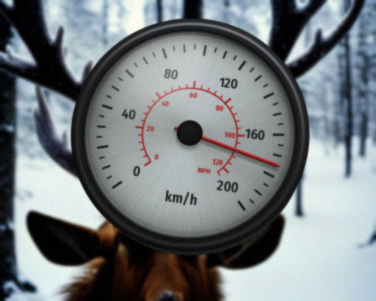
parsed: 175 km/h
